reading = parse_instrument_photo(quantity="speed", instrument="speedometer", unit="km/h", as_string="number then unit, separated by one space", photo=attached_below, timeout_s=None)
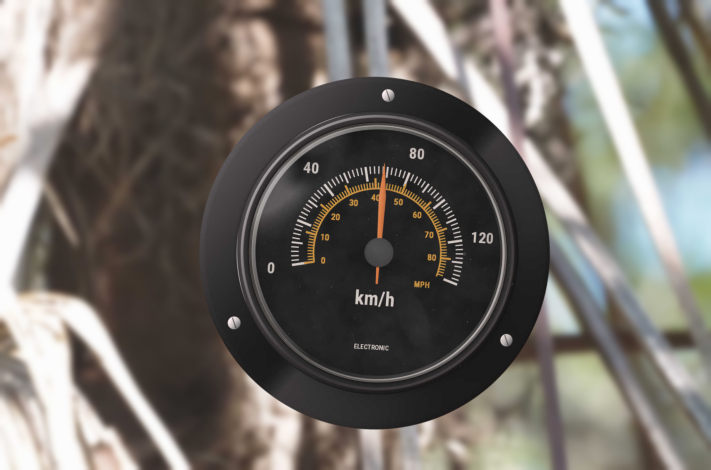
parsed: 68 km/h
